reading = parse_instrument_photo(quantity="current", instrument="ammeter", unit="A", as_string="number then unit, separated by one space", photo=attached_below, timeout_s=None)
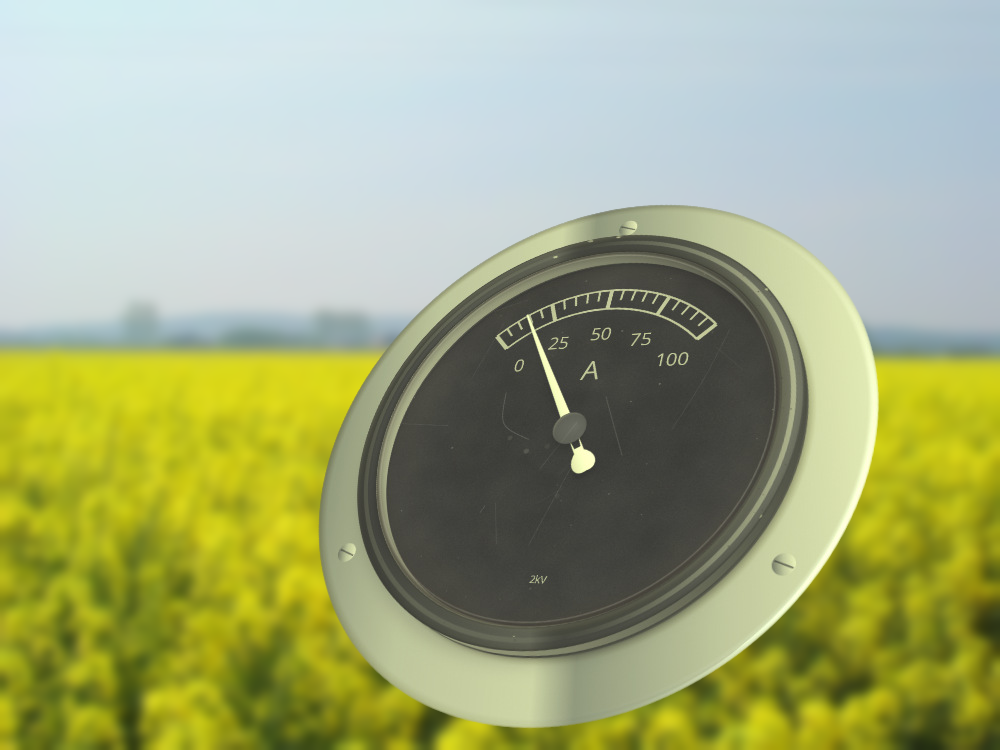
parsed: 15 A
